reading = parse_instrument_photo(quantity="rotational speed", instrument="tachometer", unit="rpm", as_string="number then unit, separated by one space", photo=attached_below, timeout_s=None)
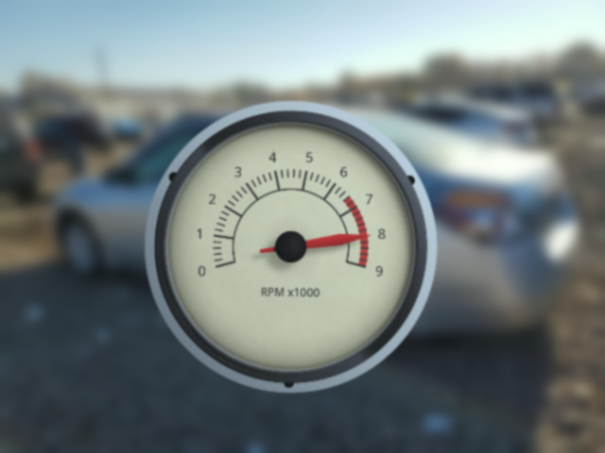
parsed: 8000 rpm
